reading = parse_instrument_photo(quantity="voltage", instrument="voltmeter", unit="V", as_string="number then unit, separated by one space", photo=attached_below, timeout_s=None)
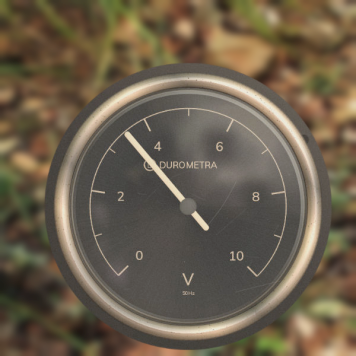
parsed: 3.5 V
